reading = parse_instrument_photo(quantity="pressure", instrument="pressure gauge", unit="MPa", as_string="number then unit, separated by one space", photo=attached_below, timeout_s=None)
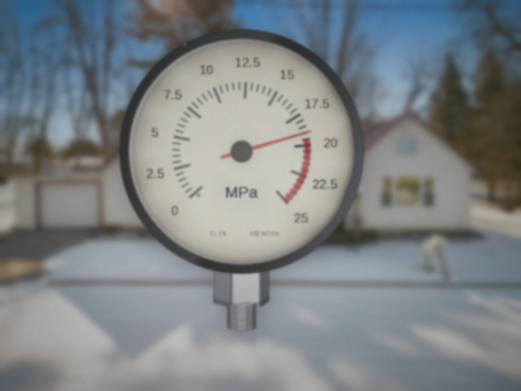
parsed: 19 MPa
